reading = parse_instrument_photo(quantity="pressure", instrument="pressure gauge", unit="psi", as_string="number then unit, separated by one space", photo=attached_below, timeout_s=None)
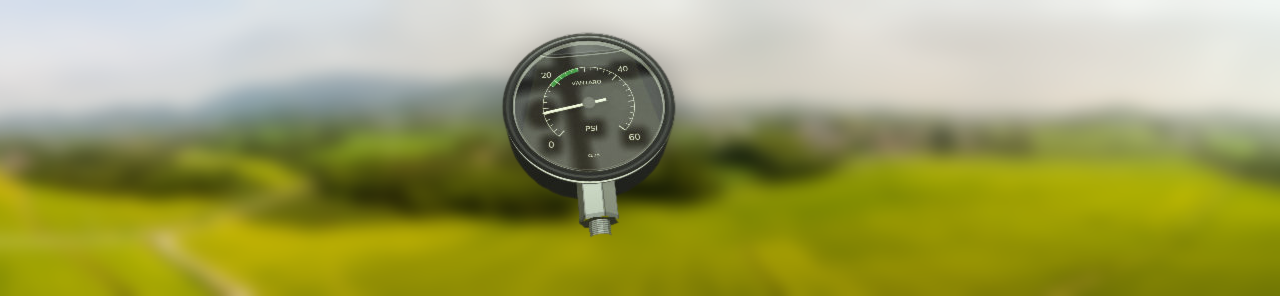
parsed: 8 psi
